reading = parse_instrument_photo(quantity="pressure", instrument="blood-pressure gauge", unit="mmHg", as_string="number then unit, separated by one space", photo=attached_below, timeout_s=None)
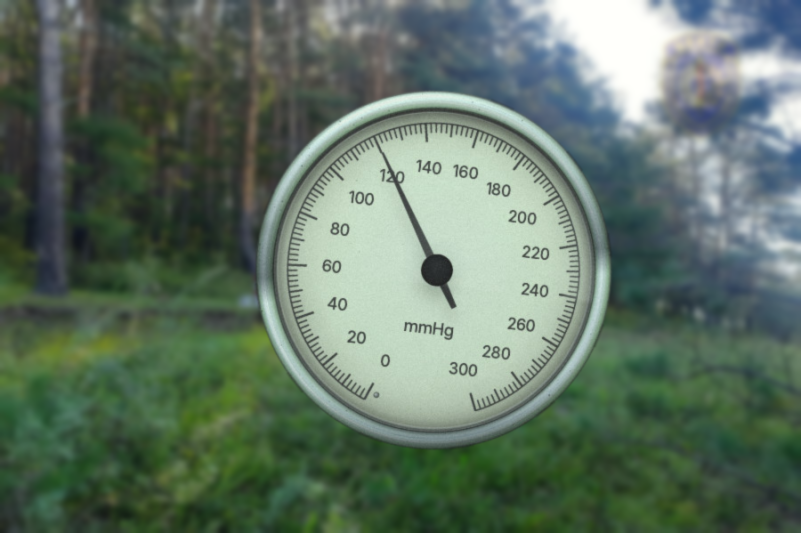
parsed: 120 mmHg
